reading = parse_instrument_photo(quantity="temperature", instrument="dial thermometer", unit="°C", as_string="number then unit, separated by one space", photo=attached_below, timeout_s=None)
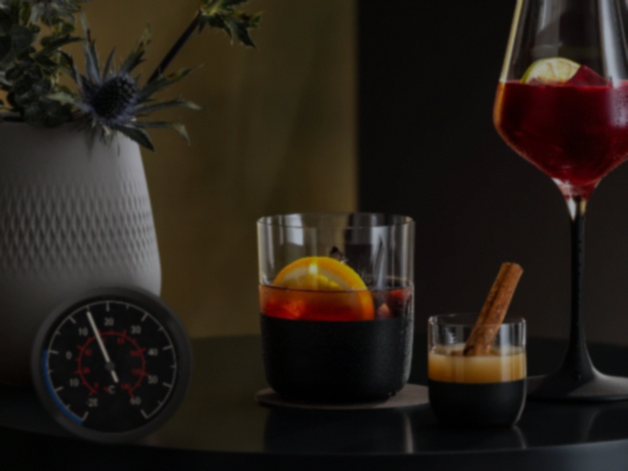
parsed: 15 °C
